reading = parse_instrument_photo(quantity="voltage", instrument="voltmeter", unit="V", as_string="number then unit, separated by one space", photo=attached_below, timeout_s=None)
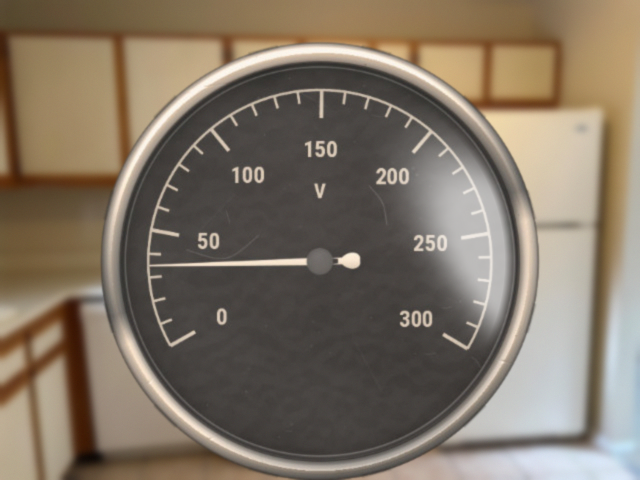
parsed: 35 V
